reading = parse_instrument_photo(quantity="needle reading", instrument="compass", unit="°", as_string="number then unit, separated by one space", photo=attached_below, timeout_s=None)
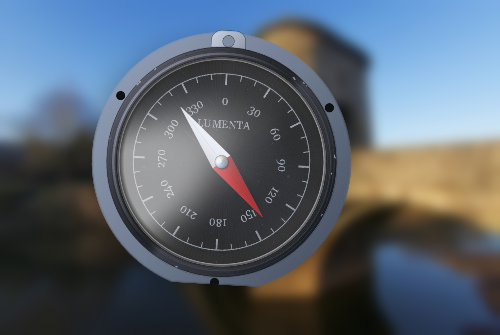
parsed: 140 °
